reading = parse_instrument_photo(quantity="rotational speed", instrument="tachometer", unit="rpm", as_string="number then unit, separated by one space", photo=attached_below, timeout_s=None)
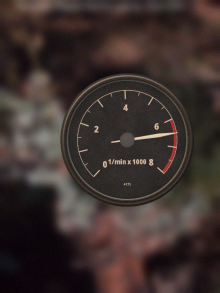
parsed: 6500 rpm
